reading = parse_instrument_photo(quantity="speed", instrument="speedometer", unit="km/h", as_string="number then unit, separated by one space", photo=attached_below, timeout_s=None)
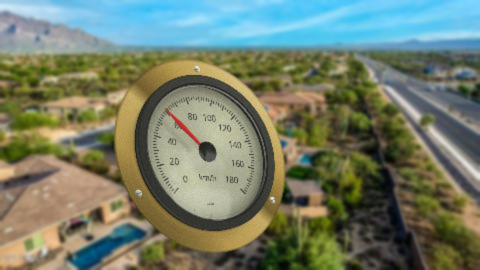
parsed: 60 km/h
